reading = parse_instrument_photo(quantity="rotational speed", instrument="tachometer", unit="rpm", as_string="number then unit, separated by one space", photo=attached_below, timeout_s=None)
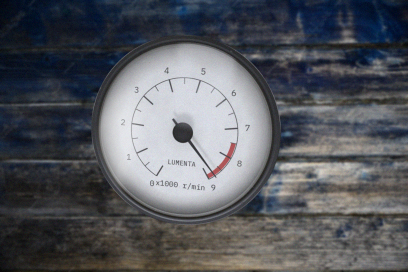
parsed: 8750 rpm
